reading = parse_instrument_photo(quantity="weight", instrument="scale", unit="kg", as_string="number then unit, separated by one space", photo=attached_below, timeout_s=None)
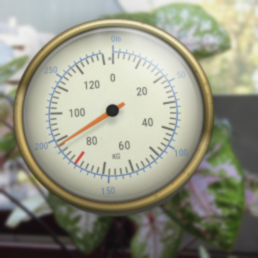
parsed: 88 kg
